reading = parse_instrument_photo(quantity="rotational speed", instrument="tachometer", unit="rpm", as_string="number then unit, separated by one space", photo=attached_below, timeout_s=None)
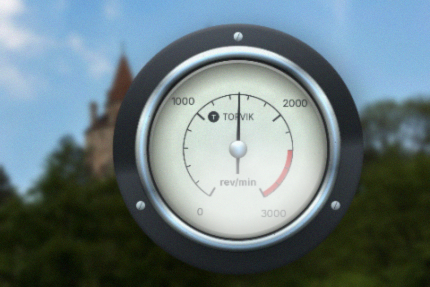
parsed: 1500 rpm
